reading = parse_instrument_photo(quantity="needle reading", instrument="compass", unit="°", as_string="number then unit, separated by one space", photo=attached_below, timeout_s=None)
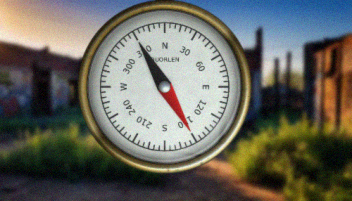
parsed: 150 °
